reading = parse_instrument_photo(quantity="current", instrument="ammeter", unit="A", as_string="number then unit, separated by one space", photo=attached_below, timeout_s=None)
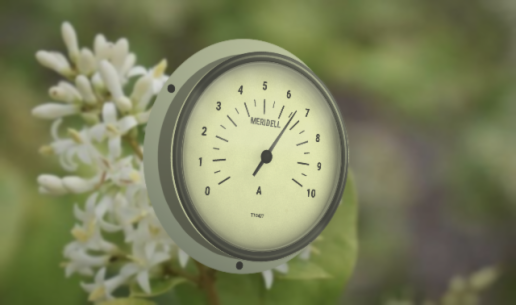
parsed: 6.5 A
